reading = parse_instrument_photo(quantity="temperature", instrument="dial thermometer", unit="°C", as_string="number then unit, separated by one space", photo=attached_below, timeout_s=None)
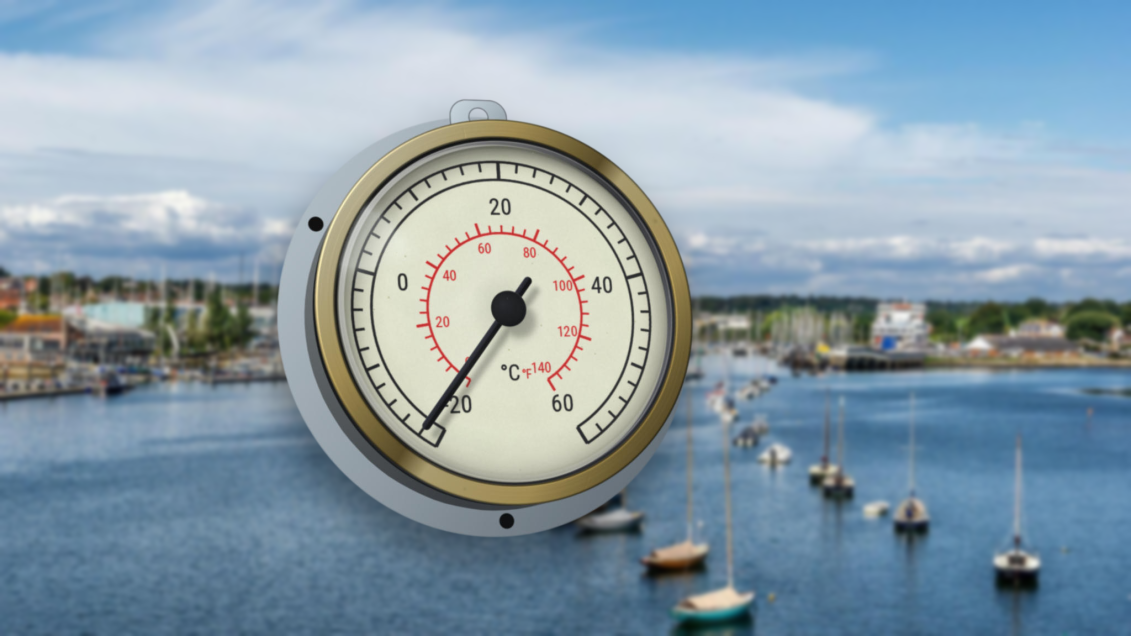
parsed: -18 °C
